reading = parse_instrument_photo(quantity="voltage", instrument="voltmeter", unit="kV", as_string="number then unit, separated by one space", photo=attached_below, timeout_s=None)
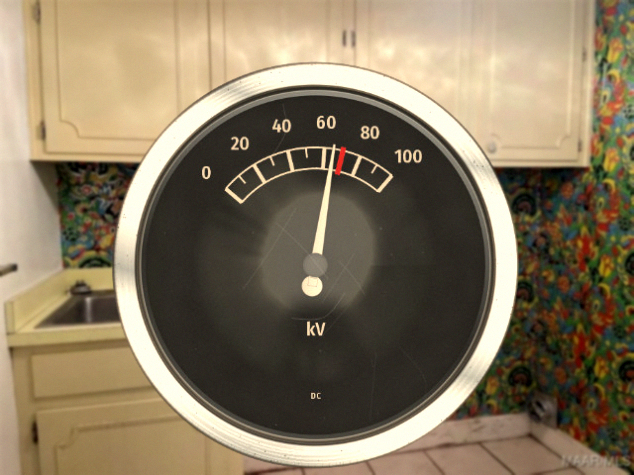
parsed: 65 kV
